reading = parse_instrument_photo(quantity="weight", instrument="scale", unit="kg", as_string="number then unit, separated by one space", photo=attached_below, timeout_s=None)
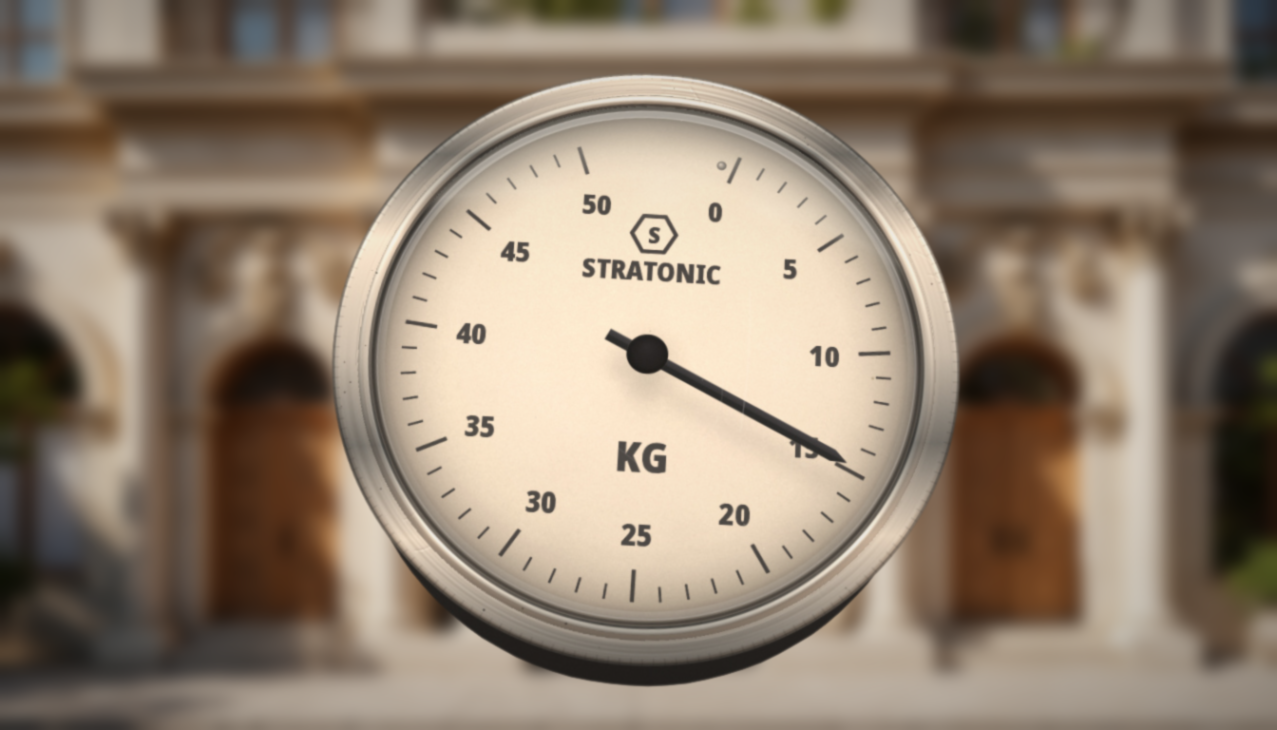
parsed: 15 kg
